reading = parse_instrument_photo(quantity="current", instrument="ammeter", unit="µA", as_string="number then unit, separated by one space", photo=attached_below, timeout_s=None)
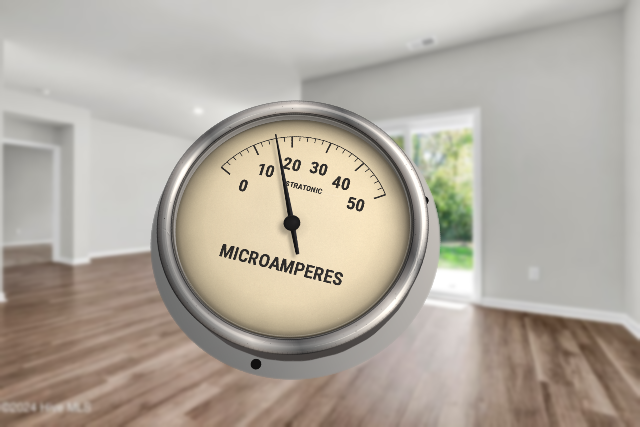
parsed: 16 µA
